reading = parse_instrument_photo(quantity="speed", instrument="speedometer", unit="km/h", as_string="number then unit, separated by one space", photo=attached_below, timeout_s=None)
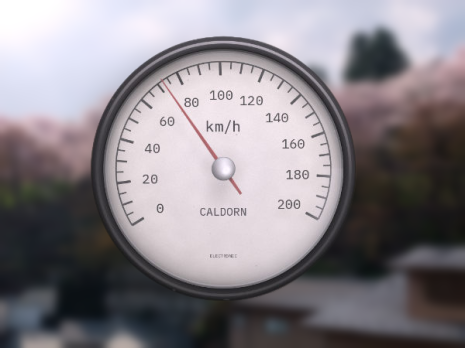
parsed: 72.5 km/h
